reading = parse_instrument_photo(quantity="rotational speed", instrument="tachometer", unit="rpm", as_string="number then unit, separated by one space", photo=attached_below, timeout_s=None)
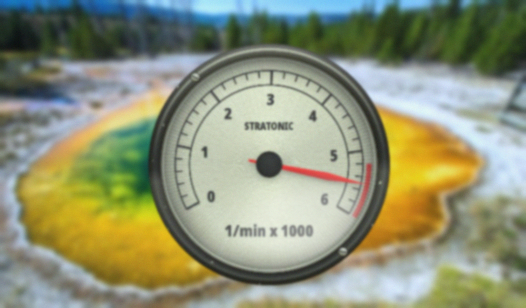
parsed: 5500 rpm
